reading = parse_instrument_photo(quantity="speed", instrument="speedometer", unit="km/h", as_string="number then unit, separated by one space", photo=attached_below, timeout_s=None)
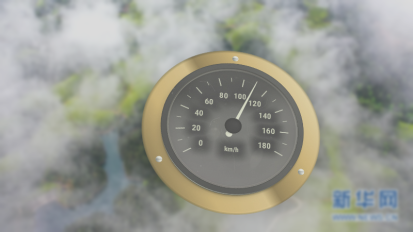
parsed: 110 km/h
